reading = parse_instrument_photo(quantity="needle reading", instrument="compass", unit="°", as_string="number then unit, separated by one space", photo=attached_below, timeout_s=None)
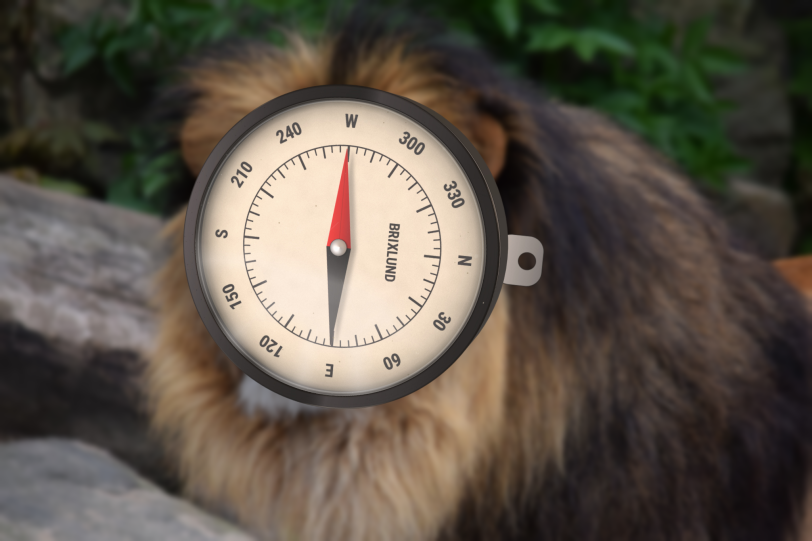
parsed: 270 °
